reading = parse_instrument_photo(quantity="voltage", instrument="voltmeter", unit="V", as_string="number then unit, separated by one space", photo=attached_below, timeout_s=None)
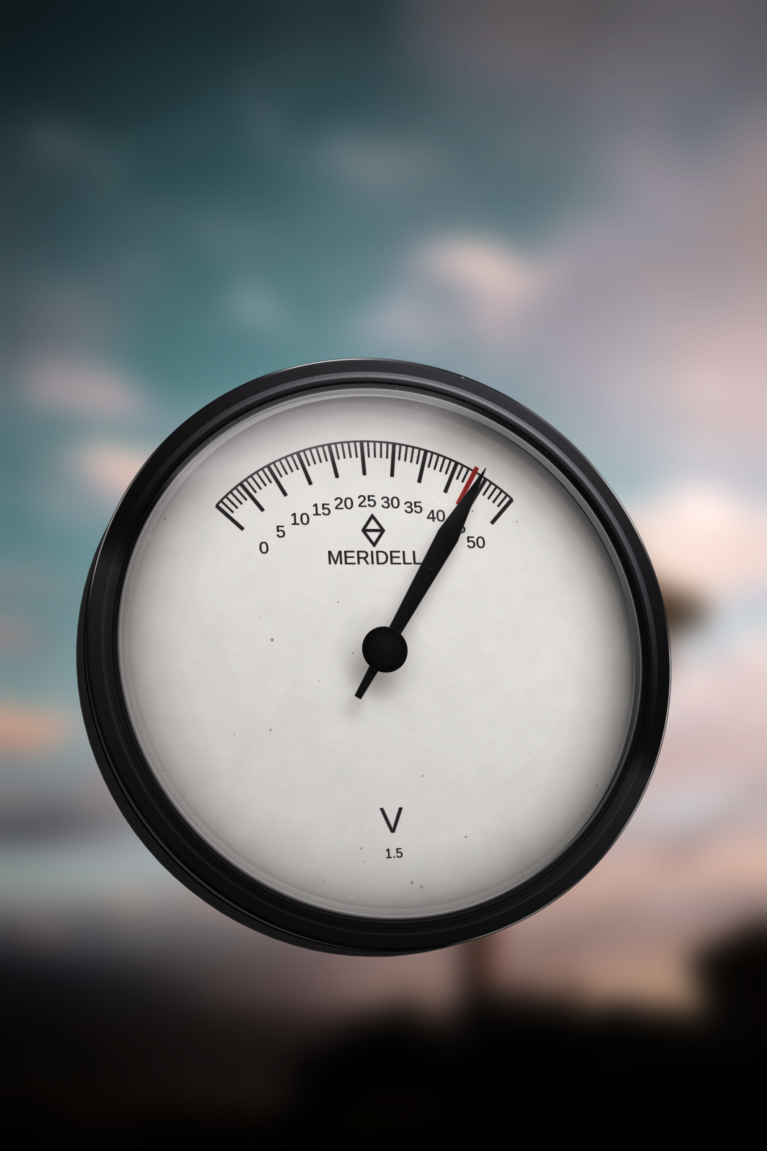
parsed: 44 V
